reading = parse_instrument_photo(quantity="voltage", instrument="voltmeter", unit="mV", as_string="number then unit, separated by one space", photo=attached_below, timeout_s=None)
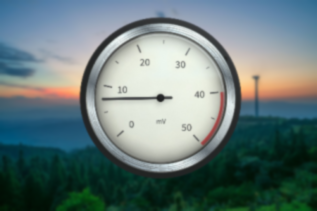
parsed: 7.5 mV
